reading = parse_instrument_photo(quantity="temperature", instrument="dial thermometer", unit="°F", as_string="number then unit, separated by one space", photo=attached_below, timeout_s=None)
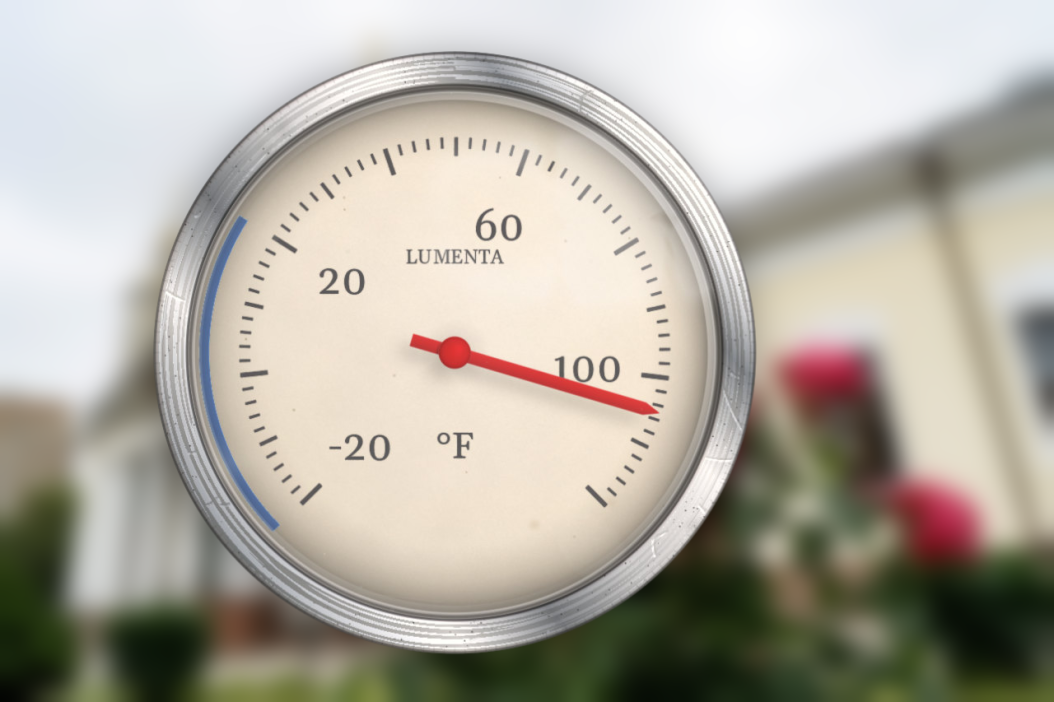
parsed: 105 °F
